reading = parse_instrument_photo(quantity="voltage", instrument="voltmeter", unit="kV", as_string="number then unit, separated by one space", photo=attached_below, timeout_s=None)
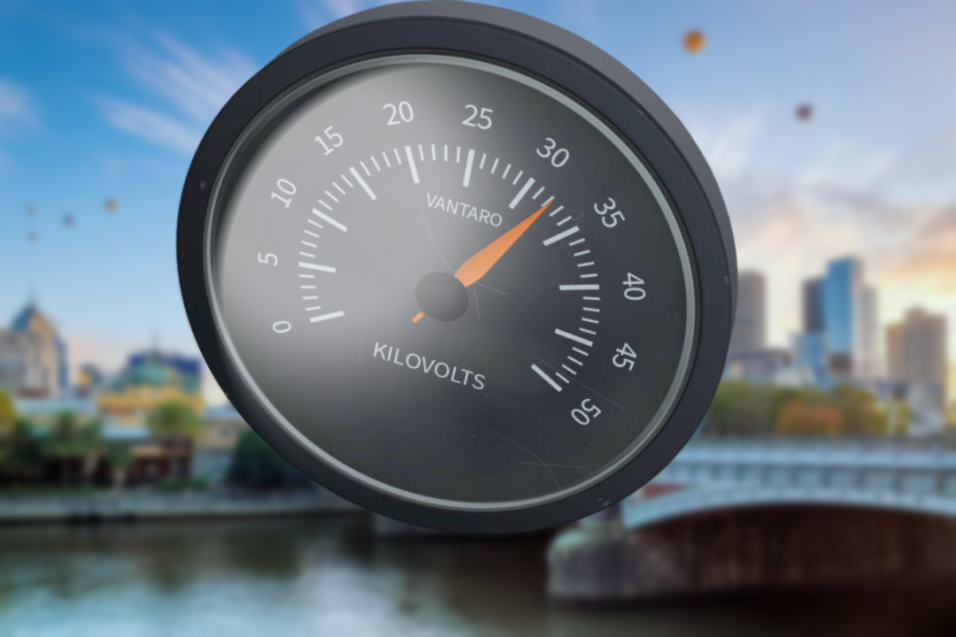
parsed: 32 kV
